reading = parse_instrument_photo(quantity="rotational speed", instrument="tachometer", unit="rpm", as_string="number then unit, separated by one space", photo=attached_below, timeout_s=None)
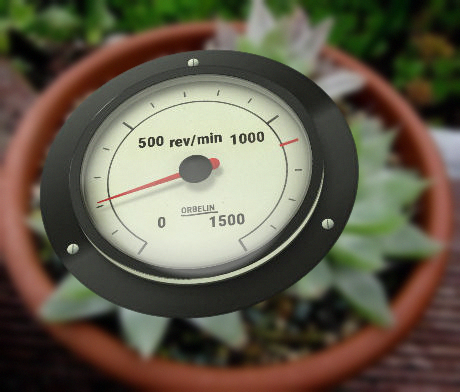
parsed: 200 rpm
